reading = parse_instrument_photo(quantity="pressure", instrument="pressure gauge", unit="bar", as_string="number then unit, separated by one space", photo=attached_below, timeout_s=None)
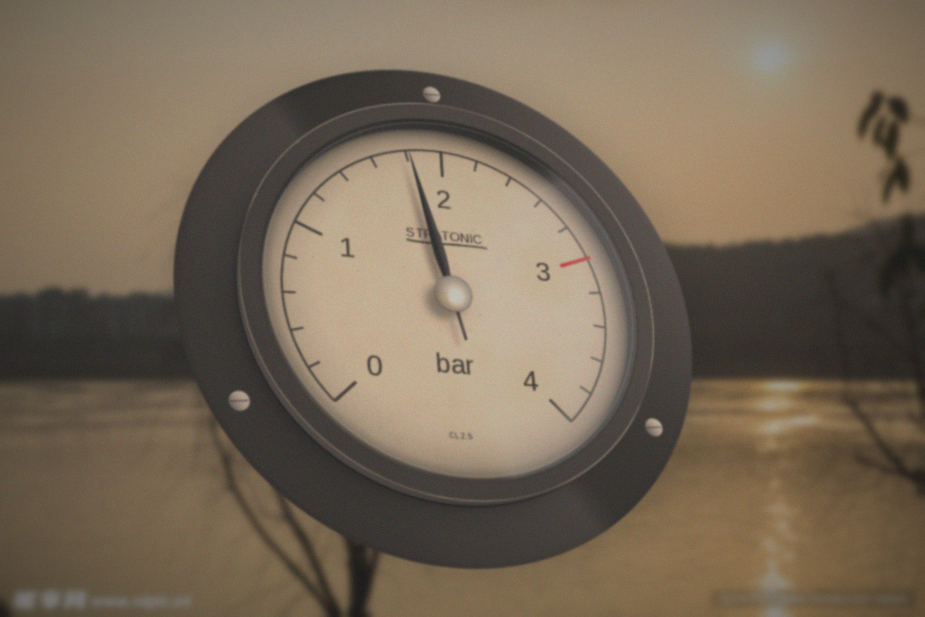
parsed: 1.8 bar
